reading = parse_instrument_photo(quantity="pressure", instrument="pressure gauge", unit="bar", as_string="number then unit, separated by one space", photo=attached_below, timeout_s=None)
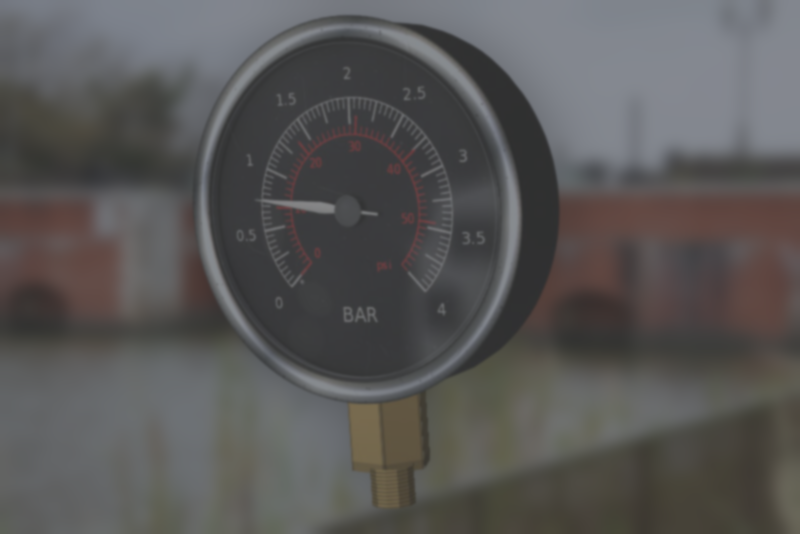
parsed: 0.75 bar
